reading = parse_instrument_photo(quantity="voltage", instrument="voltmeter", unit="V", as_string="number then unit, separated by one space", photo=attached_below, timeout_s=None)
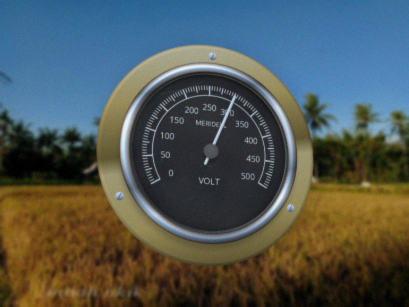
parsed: 300 V
